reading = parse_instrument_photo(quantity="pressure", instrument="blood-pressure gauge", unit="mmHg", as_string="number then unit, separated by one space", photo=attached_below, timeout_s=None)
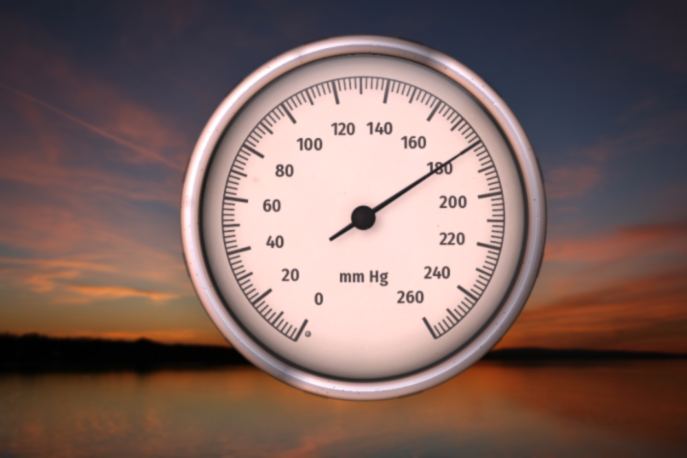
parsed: 180 mmHg
